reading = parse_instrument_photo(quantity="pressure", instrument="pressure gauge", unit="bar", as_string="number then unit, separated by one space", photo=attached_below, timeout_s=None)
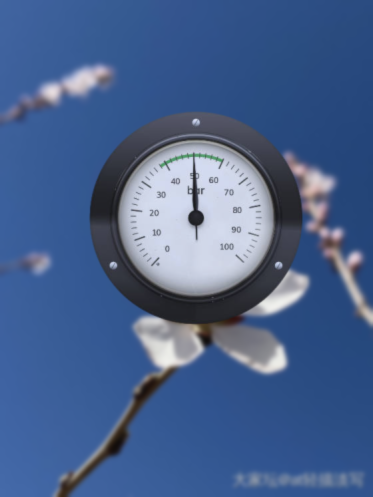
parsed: 50 bar
